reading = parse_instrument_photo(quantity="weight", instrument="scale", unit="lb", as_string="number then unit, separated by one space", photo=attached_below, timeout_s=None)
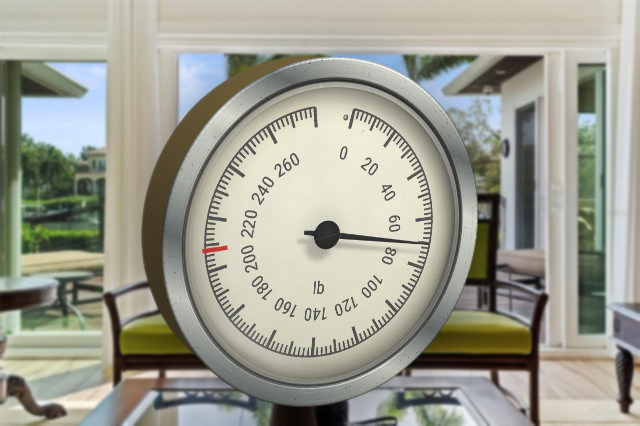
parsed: 70 lb
